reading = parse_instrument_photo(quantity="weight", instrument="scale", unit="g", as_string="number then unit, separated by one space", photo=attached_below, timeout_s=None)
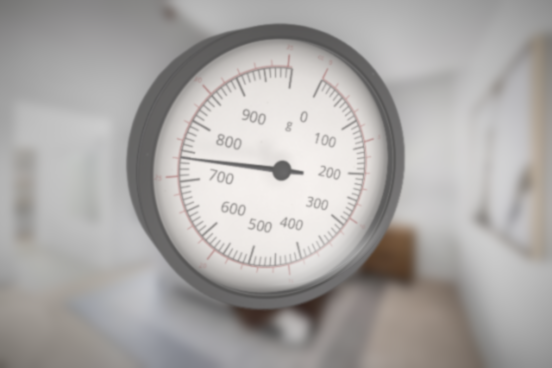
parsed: 740 g
